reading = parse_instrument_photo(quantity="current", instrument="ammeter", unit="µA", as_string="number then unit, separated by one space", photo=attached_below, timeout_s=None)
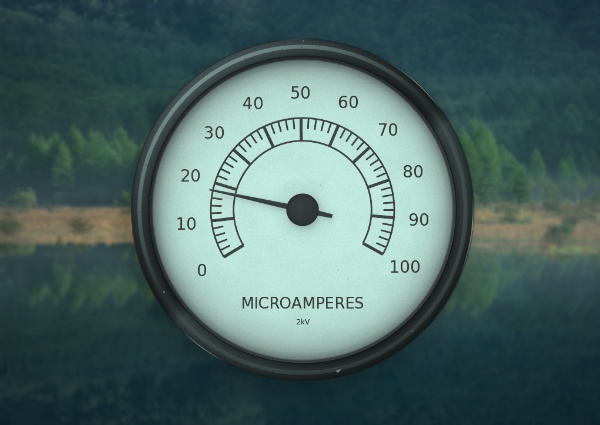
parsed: 18 µA
